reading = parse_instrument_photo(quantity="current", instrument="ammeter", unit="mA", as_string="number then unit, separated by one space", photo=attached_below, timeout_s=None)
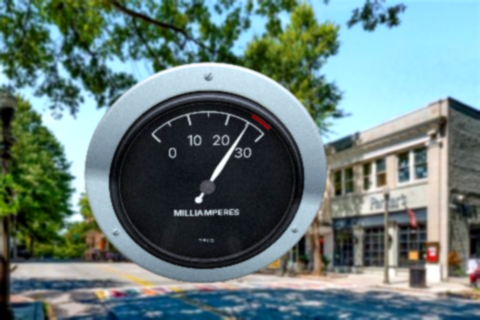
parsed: 25 mA
